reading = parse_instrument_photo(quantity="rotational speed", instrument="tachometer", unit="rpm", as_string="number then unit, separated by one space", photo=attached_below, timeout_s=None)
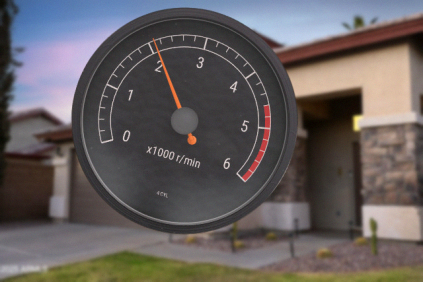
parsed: 2100 rpm
